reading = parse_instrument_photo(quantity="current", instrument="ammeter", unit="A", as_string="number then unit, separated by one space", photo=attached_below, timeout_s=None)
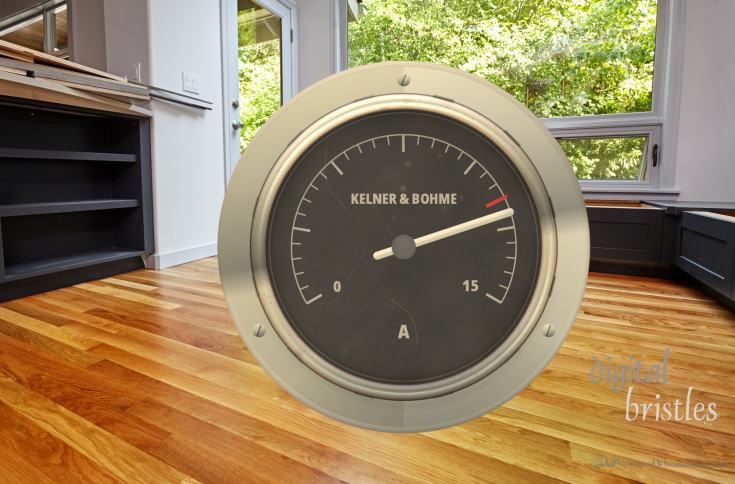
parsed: 12 A
